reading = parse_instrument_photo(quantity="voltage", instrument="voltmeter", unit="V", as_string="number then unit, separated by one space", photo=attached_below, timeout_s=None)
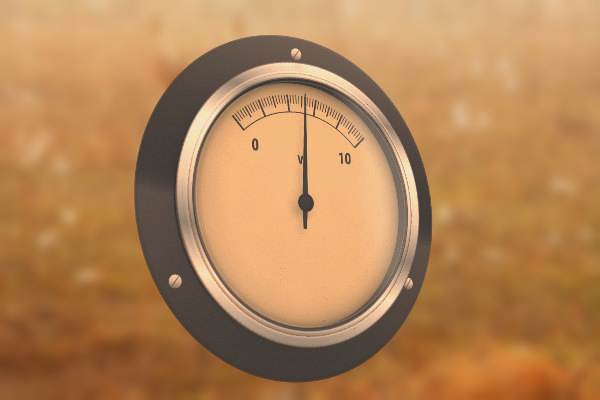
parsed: 5 V
